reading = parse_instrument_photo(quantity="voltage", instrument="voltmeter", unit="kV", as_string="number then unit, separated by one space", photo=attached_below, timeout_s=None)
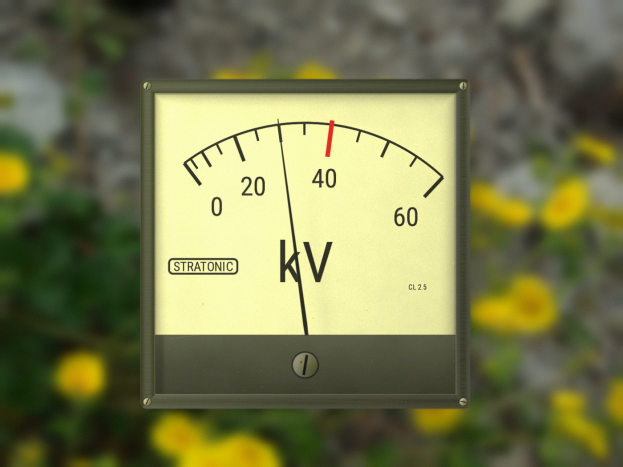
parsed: 30 kV
